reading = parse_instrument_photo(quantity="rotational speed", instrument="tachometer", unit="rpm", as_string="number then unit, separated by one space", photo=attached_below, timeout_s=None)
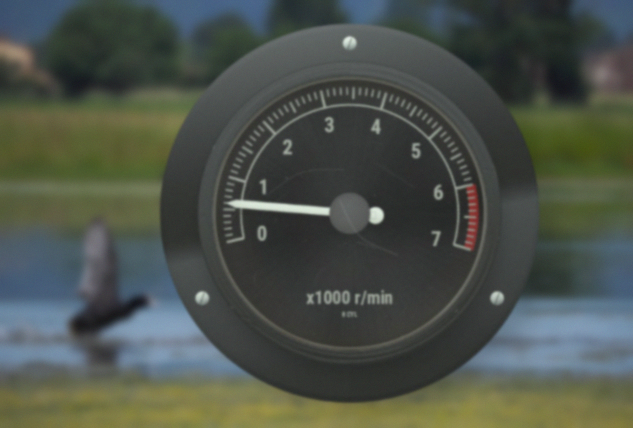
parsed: 600 rpm
